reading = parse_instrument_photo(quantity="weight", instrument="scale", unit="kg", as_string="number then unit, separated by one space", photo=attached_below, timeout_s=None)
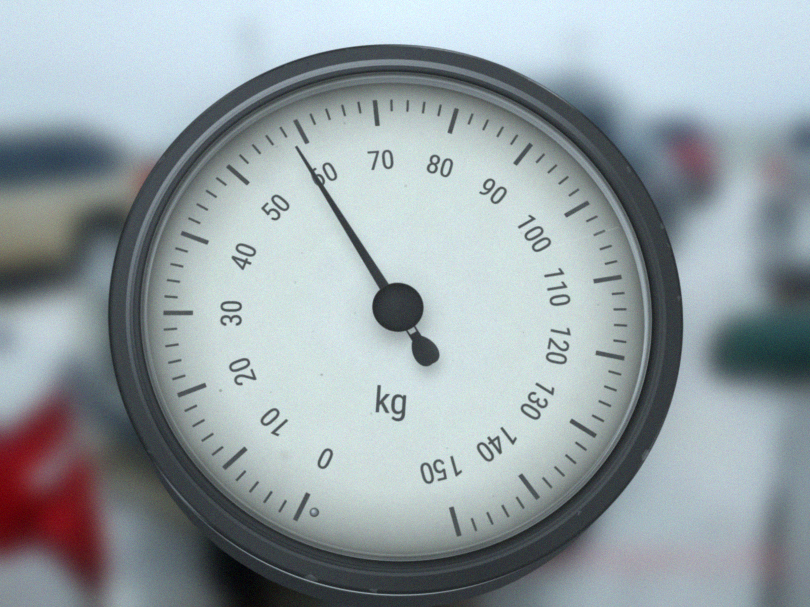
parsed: 58 kg
